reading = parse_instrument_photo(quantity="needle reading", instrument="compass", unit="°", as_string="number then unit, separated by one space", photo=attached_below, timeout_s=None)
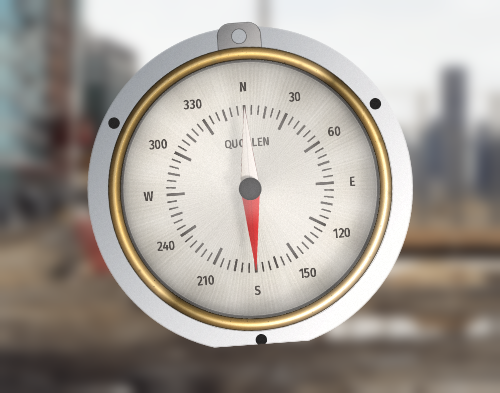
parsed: 180 °
